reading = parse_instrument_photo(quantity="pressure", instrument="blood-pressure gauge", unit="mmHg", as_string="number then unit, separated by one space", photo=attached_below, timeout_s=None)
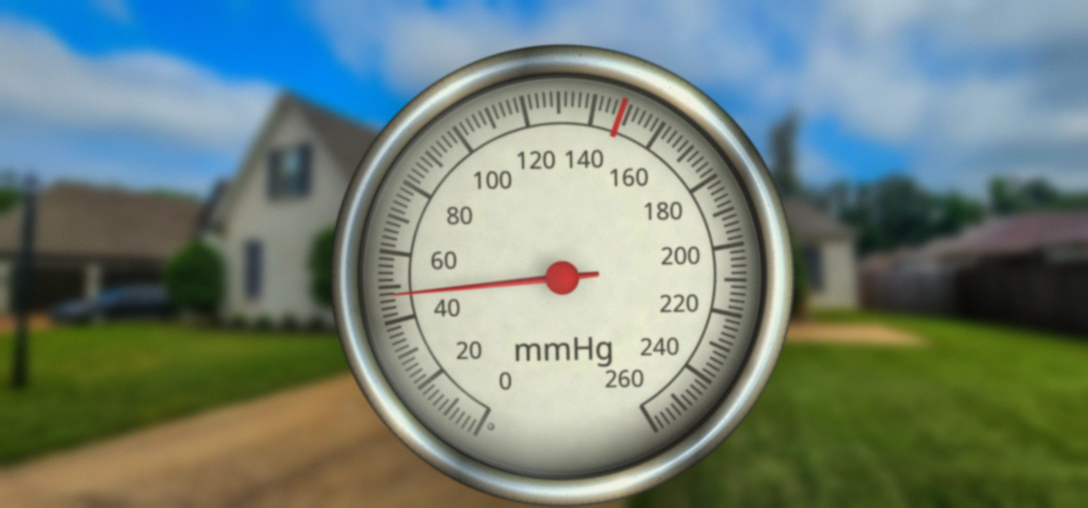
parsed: 48 mmHg
